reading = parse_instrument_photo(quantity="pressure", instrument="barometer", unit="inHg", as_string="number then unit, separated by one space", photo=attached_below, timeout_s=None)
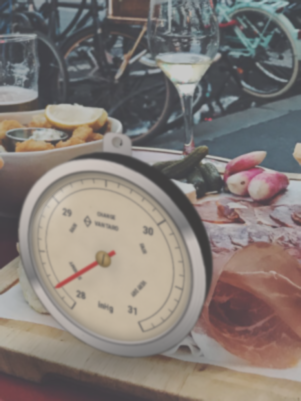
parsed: 28.2 inHg
